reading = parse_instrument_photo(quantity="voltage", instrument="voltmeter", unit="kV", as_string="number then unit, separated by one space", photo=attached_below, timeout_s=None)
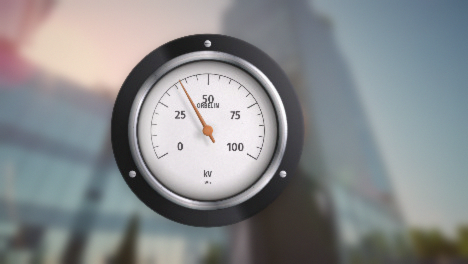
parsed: 37.5 kV
